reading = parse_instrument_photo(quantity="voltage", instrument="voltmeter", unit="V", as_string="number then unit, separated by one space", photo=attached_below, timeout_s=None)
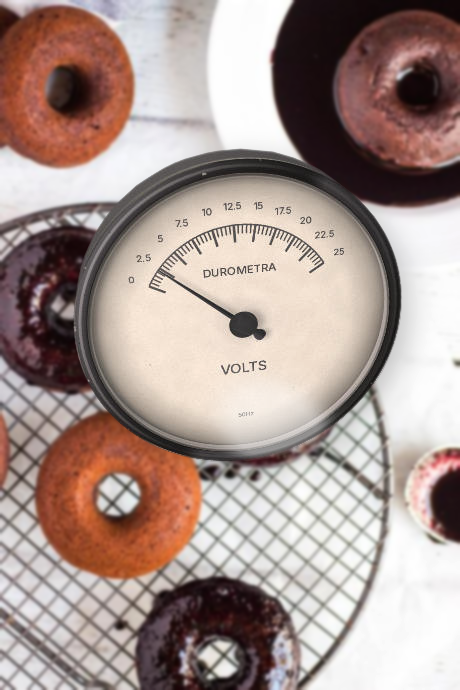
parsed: 2.5 V
